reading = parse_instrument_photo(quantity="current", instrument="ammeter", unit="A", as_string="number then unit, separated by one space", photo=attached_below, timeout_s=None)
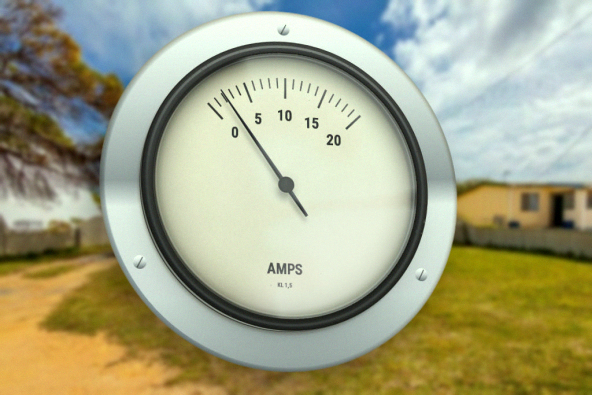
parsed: 2 A
